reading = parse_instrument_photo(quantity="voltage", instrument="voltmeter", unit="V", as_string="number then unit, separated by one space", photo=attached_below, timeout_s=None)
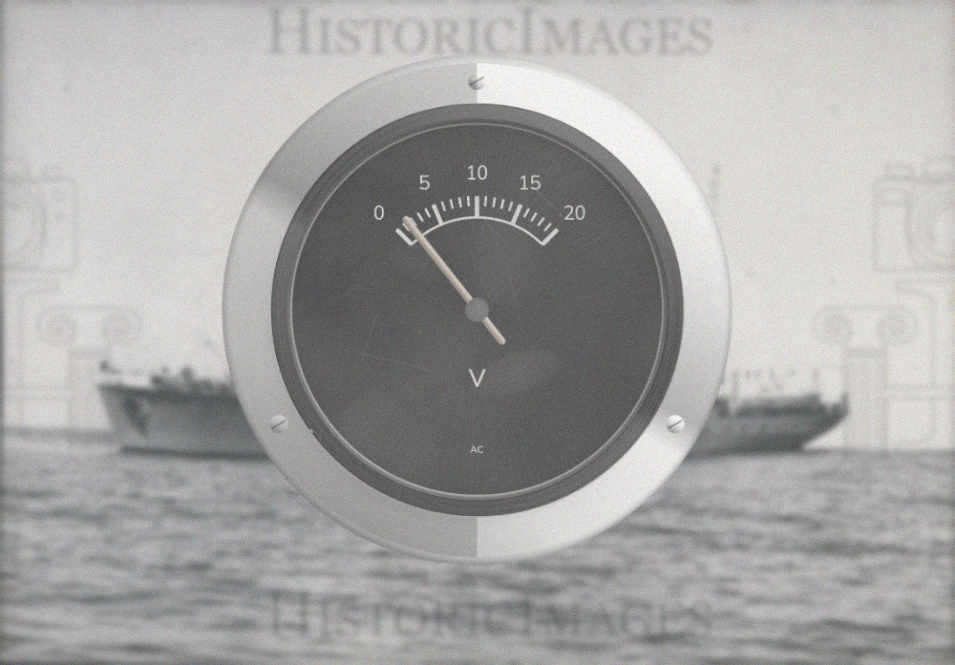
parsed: 1.5 V
